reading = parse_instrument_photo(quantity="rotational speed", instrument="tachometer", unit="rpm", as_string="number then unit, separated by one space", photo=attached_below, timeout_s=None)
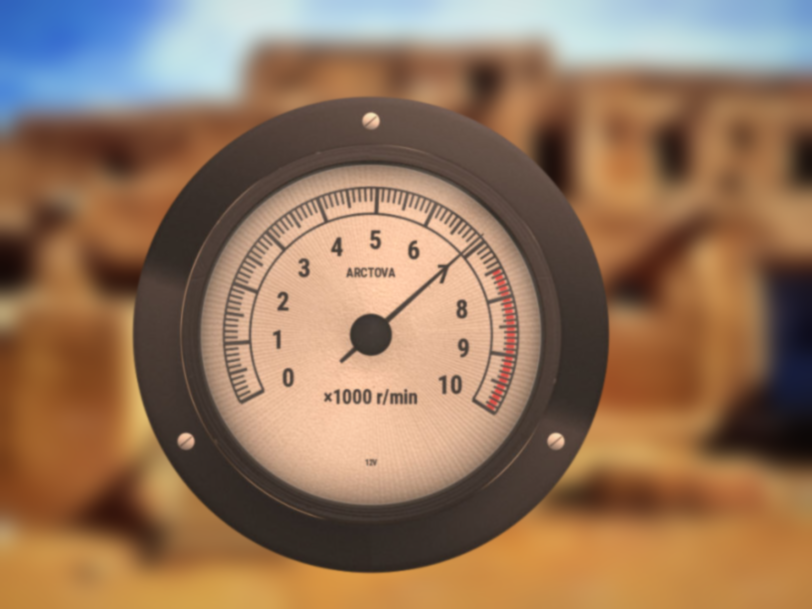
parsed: 6900 rpm
